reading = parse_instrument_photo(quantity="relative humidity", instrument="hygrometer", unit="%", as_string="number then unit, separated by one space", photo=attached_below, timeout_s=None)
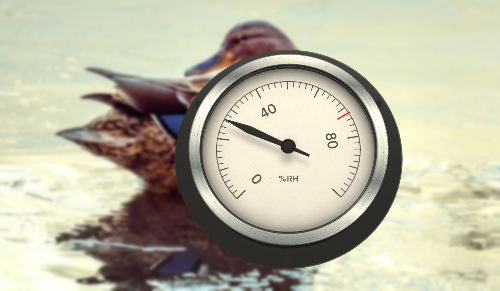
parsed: 26 %
